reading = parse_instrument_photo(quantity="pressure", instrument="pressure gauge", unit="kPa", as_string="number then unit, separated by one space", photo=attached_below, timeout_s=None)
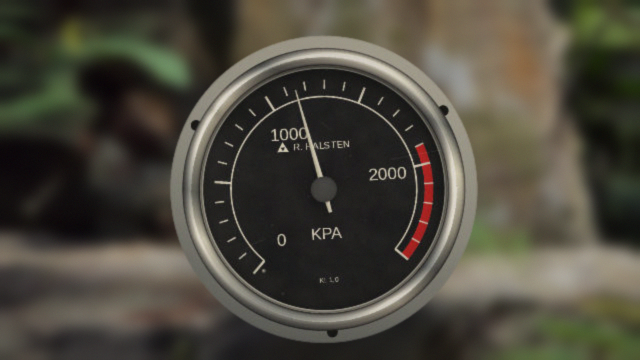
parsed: 1150 kPa
